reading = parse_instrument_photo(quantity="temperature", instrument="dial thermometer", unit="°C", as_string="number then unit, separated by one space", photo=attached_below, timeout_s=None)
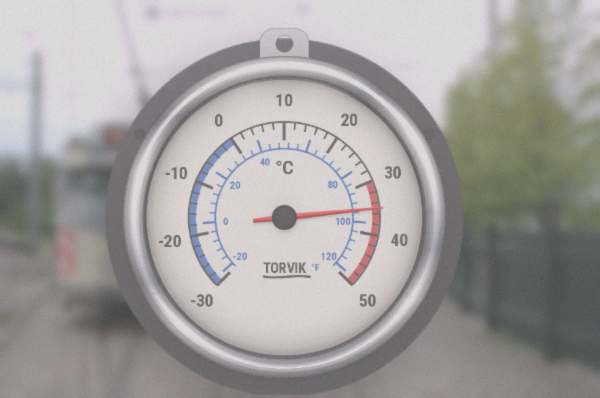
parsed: 35 °C
